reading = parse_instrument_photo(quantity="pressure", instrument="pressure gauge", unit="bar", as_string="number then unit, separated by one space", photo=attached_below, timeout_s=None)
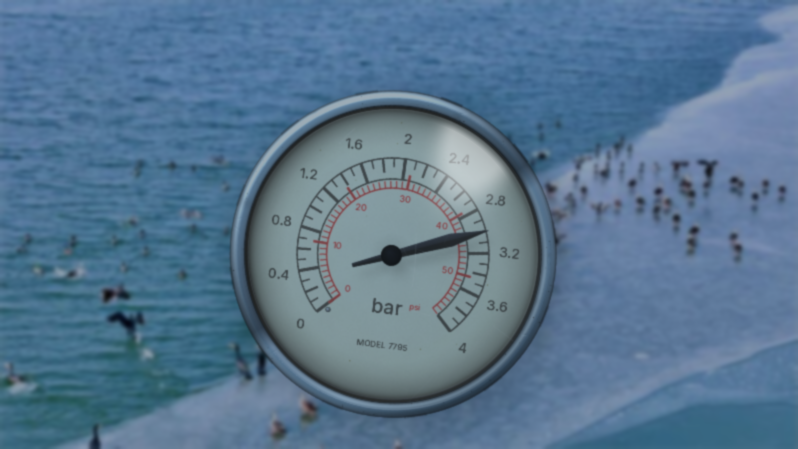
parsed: 3 bar
